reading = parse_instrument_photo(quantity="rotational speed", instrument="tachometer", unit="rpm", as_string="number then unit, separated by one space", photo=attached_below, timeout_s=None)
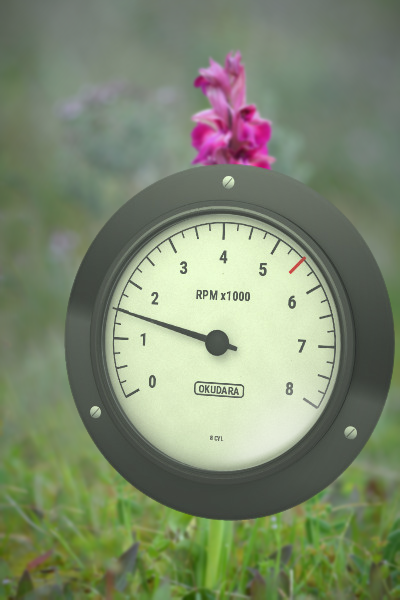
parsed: 1500 rpm
